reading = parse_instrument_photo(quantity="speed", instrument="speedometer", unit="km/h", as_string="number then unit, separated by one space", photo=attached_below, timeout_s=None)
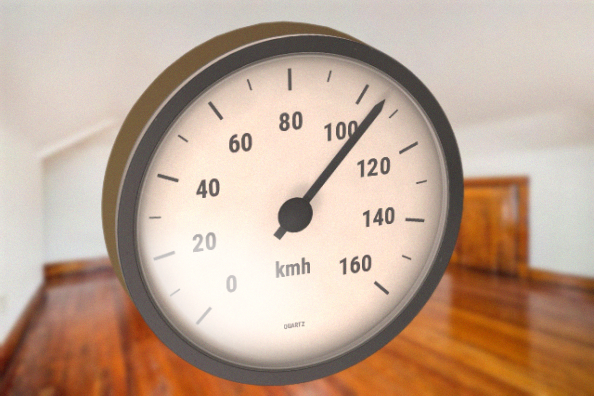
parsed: 105 km/h
